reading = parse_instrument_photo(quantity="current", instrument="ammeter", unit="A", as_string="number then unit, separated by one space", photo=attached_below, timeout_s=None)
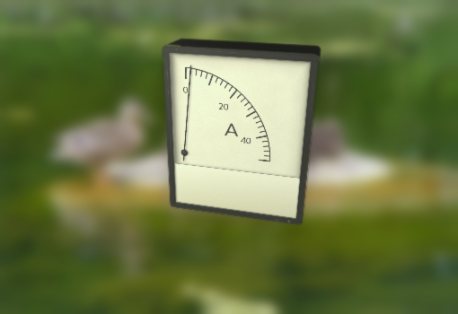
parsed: 2 A
